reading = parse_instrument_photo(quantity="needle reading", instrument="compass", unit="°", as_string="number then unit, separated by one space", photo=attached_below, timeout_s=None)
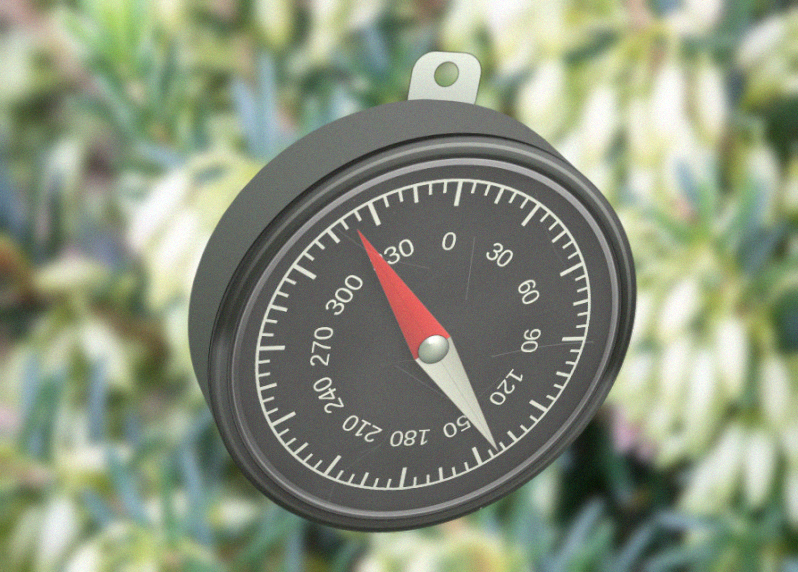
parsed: 322.5 °
